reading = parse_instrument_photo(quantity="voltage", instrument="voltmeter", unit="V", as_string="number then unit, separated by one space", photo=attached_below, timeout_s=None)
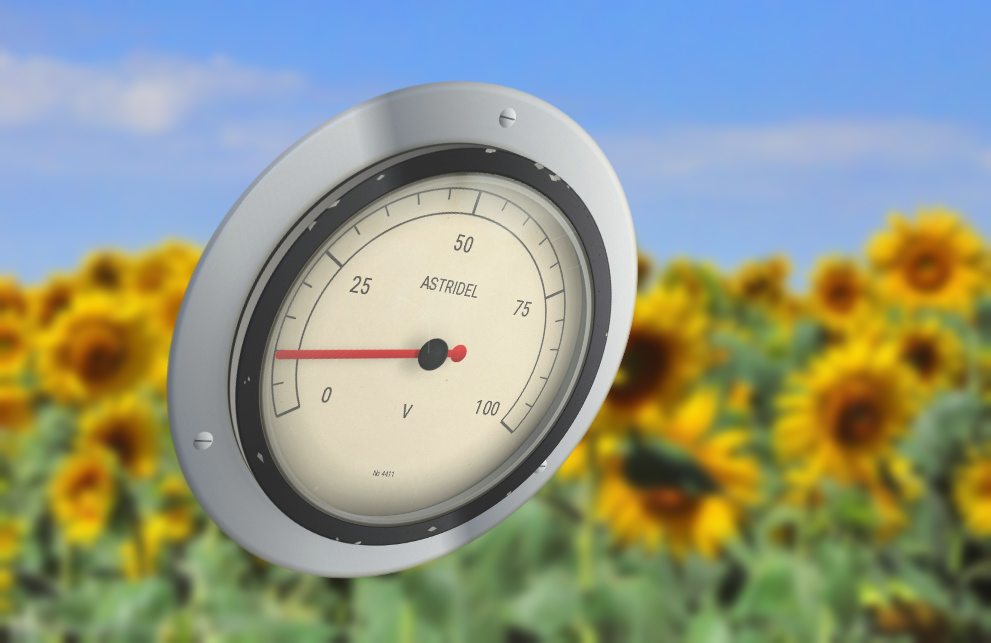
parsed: 10 V
